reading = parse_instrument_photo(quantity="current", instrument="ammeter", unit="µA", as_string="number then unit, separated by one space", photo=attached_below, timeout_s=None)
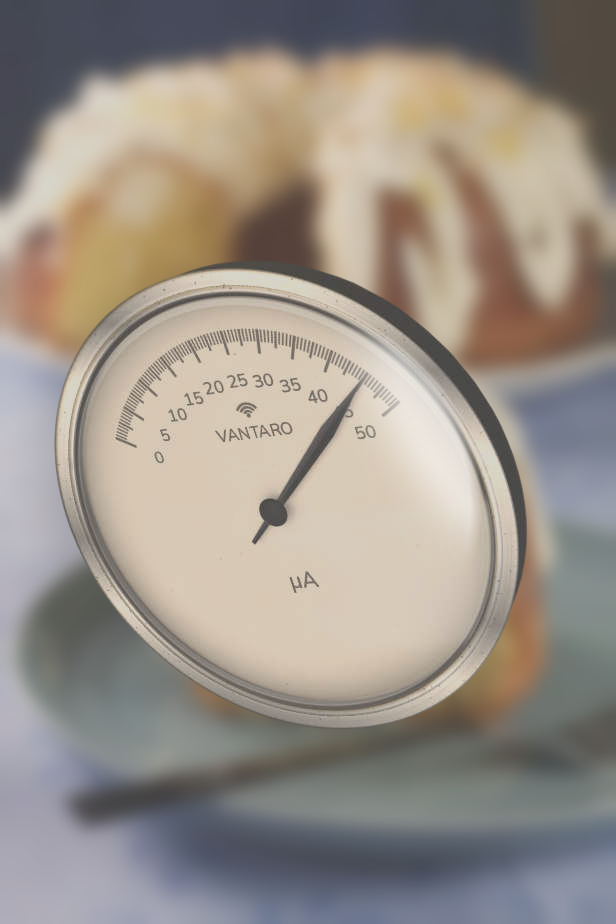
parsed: 45 µA
